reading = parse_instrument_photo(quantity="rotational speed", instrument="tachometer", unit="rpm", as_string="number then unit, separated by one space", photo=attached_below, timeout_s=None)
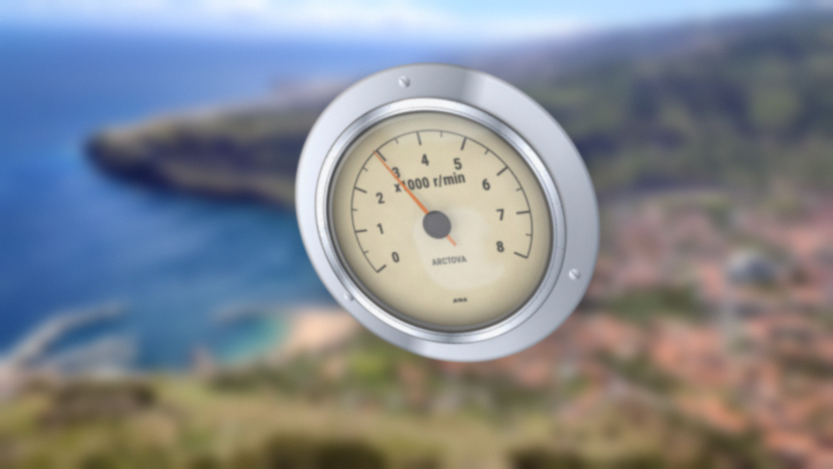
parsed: 3000 rpm
